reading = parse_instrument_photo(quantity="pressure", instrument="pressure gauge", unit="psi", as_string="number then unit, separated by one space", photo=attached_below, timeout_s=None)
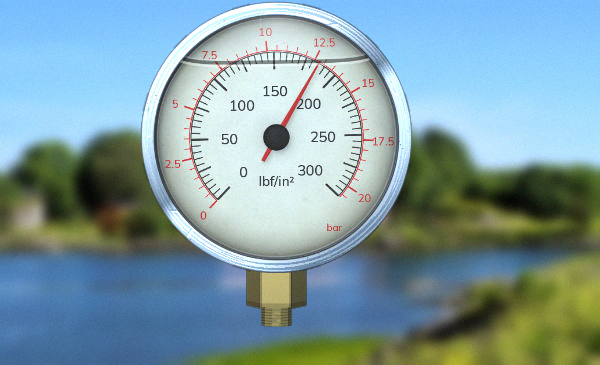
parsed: 185 psi
